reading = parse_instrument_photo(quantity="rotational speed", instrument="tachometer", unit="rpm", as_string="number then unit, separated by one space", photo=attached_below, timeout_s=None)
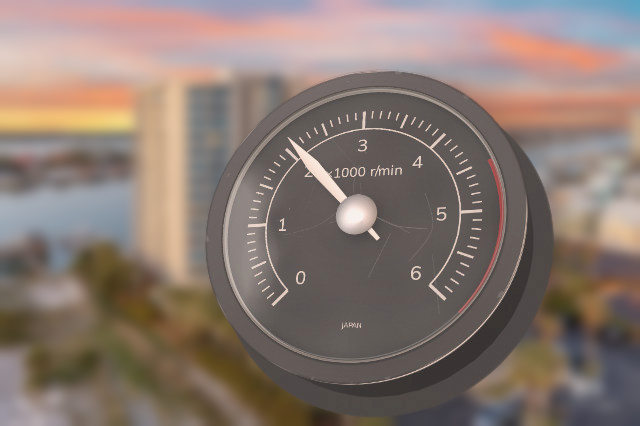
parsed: 2100 rpm
